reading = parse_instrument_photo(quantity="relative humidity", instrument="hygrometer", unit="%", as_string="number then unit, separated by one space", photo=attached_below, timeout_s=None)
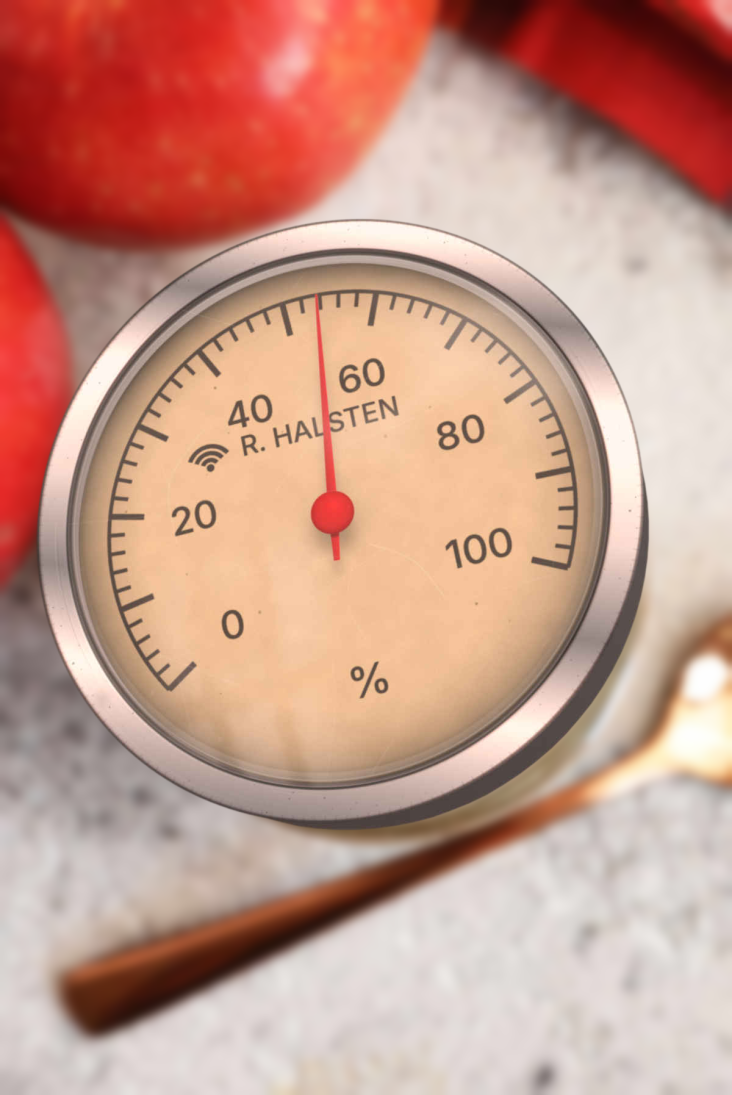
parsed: 54 %
